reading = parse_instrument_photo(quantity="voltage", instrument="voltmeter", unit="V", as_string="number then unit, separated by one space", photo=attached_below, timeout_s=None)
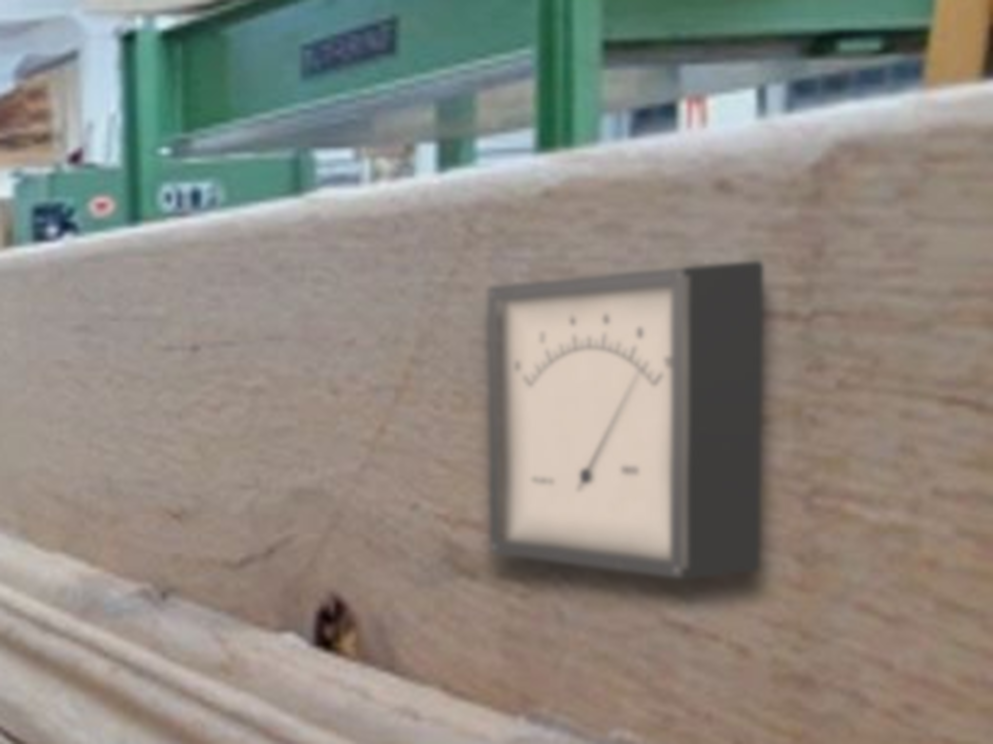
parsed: 9 V
